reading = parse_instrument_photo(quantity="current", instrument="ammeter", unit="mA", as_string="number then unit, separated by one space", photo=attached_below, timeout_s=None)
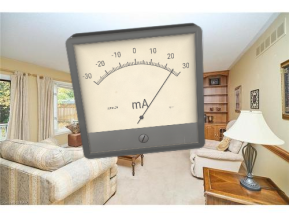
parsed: 25 mA
